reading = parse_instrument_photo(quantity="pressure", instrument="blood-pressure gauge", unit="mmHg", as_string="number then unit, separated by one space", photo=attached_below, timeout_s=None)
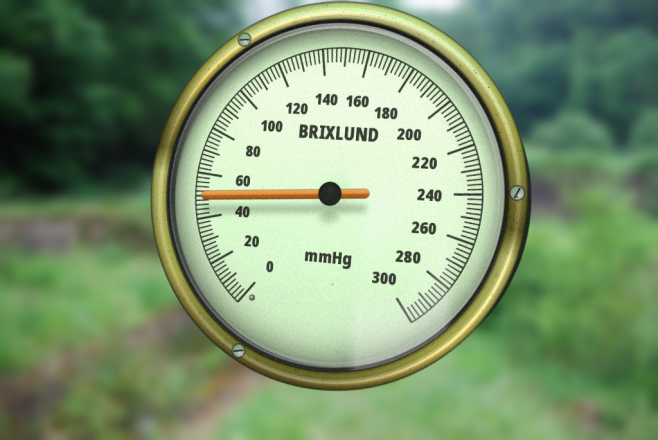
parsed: 50 mmHg
